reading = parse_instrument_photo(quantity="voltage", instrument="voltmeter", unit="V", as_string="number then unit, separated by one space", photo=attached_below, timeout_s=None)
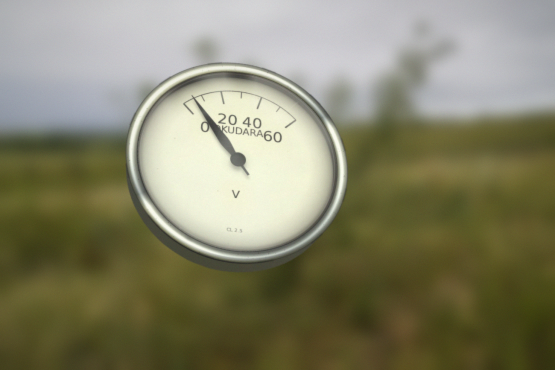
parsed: 5 V
